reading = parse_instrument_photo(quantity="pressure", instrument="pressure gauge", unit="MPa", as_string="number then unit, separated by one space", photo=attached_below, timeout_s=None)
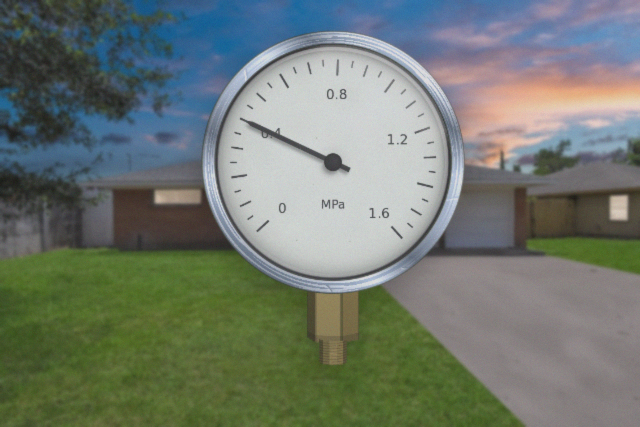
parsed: 0.4 MPa
